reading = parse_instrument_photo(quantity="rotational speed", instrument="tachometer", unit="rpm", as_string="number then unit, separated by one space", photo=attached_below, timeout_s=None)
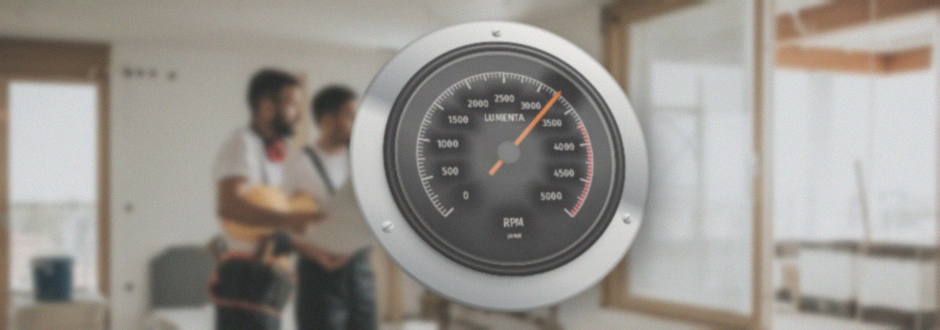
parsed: 3250 rpm
